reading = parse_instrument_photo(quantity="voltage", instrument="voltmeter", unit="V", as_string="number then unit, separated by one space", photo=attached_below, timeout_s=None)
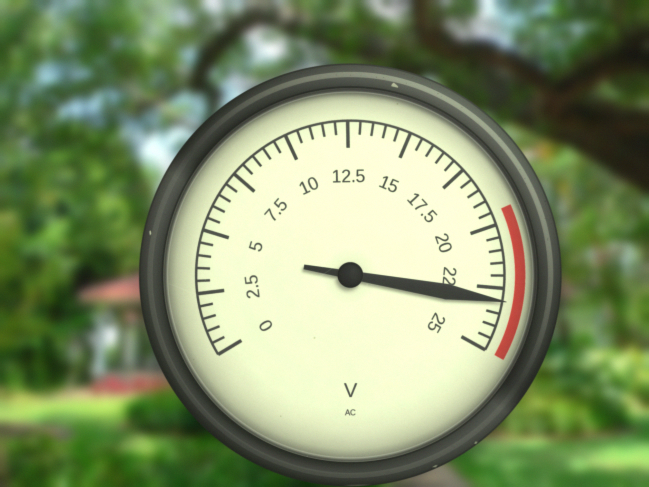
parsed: 23 V
